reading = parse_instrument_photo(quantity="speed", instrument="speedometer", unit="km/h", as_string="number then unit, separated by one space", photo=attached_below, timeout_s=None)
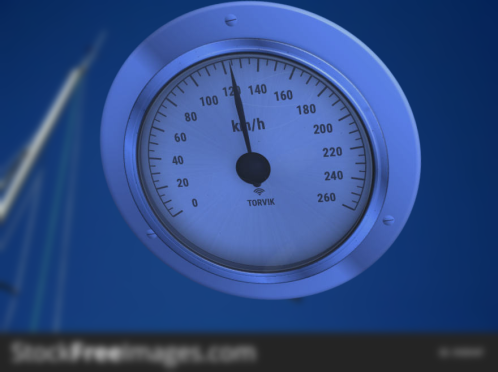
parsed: 125 km/h
